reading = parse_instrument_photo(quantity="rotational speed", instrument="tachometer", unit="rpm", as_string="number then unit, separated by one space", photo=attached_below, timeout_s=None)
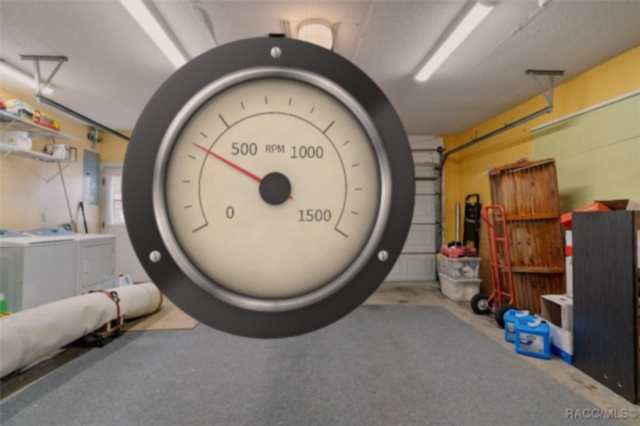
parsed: 350 rpm
